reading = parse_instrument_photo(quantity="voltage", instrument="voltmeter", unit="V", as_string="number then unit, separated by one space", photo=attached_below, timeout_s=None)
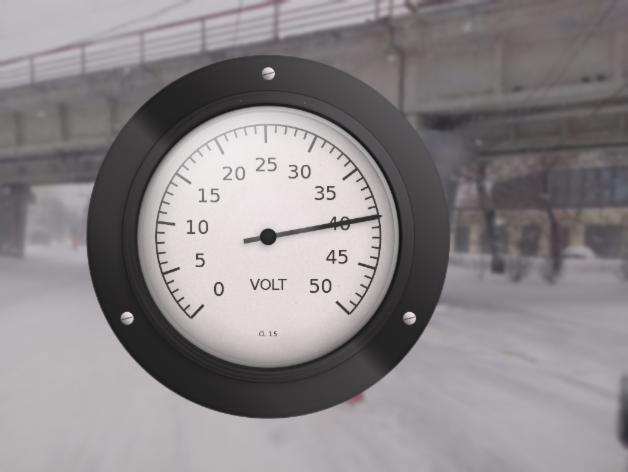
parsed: 40 V
